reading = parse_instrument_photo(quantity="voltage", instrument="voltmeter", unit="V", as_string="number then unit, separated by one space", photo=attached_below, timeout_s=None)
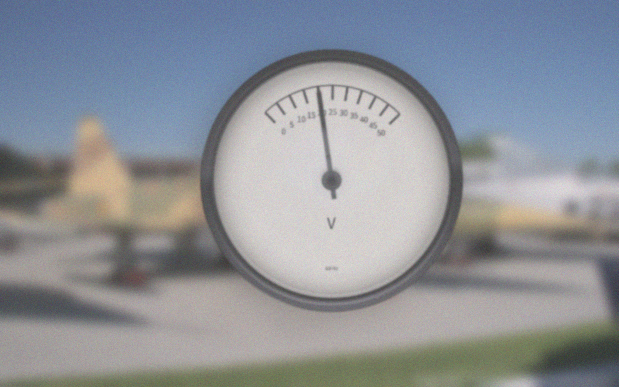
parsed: 20 V
